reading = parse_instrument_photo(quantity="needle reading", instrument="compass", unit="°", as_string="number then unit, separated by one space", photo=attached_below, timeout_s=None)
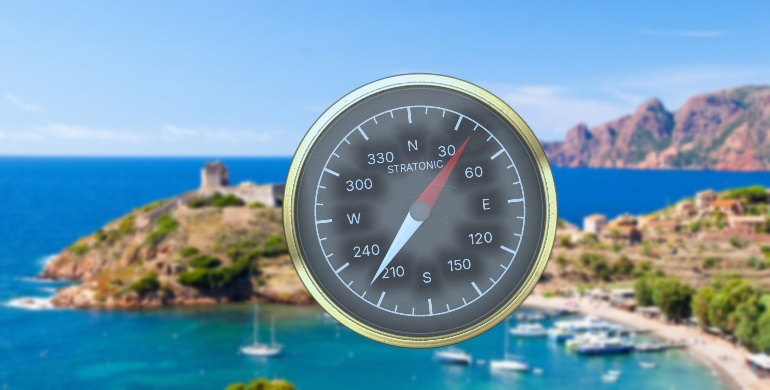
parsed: 40 °
